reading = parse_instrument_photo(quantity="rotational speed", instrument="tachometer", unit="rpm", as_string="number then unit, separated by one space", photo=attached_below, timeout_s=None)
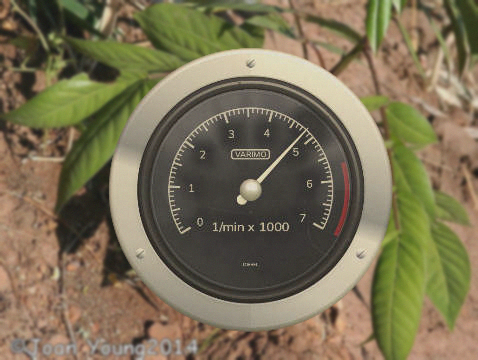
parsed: 4800 rpm
